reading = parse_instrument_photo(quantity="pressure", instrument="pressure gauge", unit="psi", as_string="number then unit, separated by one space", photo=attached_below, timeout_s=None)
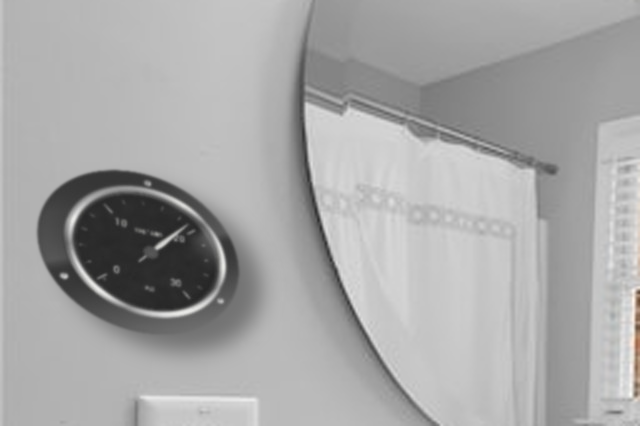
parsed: 19 psi
